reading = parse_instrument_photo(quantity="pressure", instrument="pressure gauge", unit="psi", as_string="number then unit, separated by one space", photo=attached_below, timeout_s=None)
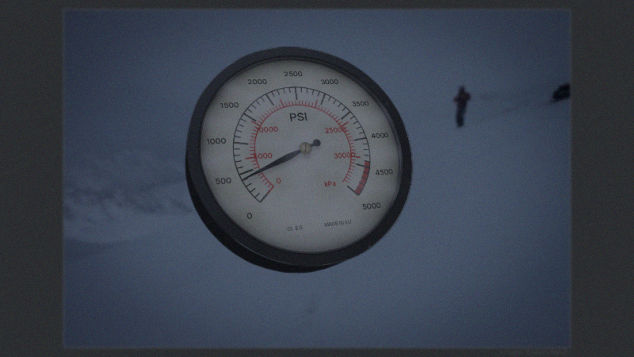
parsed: 400 psi
